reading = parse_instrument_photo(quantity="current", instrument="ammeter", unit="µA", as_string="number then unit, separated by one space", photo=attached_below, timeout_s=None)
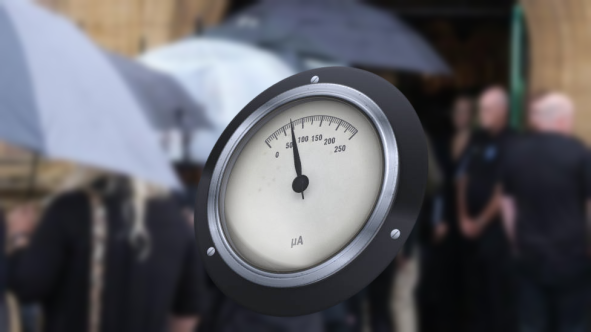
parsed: 75 µA
